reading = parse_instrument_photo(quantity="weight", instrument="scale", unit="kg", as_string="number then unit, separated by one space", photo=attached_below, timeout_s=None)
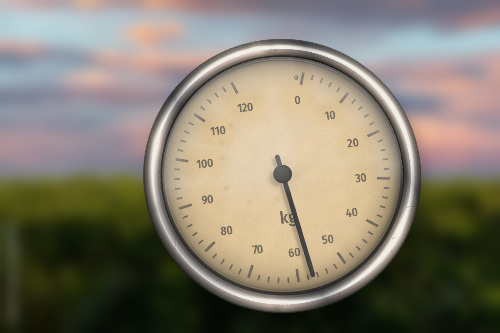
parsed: 57 kg
